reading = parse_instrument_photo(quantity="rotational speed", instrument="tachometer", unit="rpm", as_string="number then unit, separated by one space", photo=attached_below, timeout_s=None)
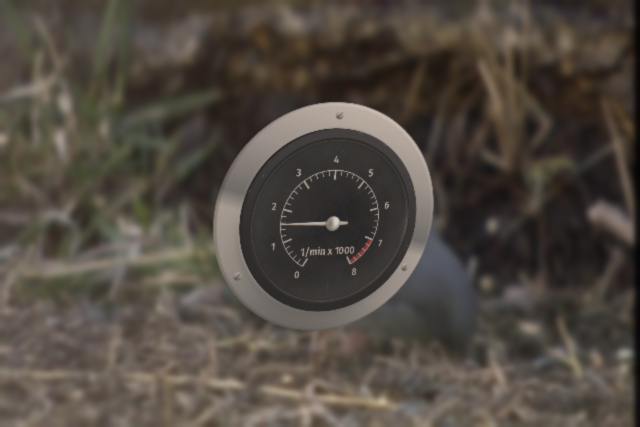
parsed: 1600 rpm
